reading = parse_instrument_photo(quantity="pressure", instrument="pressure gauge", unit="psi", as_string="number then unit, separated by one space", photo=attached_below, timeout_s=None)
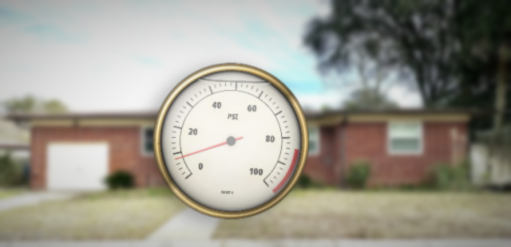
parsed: 8 psi
